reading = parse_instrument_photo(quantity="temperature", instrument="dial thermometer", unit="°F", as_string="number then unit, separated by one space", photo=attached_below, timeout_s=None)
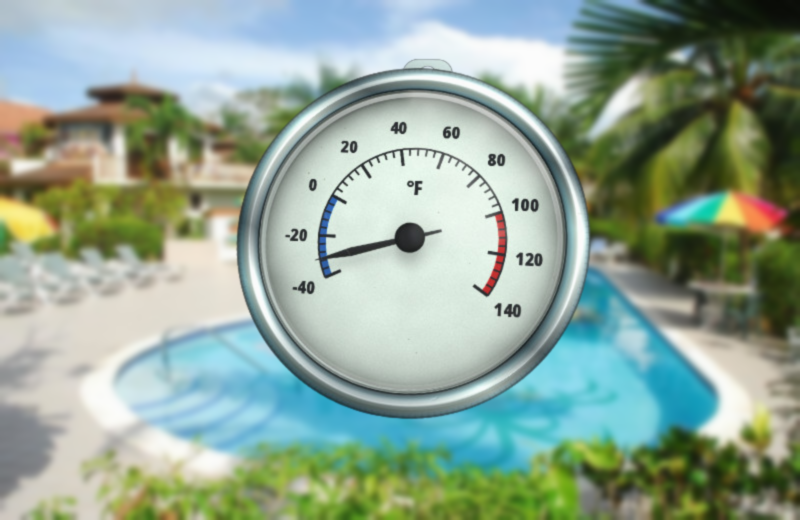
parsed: -32 °F
